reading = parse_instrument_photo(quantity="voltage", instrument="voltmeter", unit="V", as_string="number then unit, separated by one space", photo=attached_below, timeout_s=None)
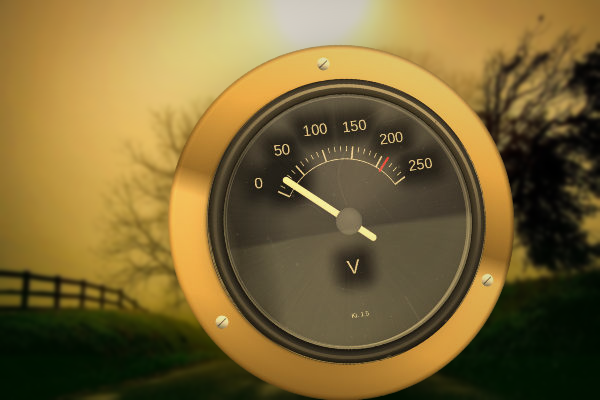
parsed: 20 V
